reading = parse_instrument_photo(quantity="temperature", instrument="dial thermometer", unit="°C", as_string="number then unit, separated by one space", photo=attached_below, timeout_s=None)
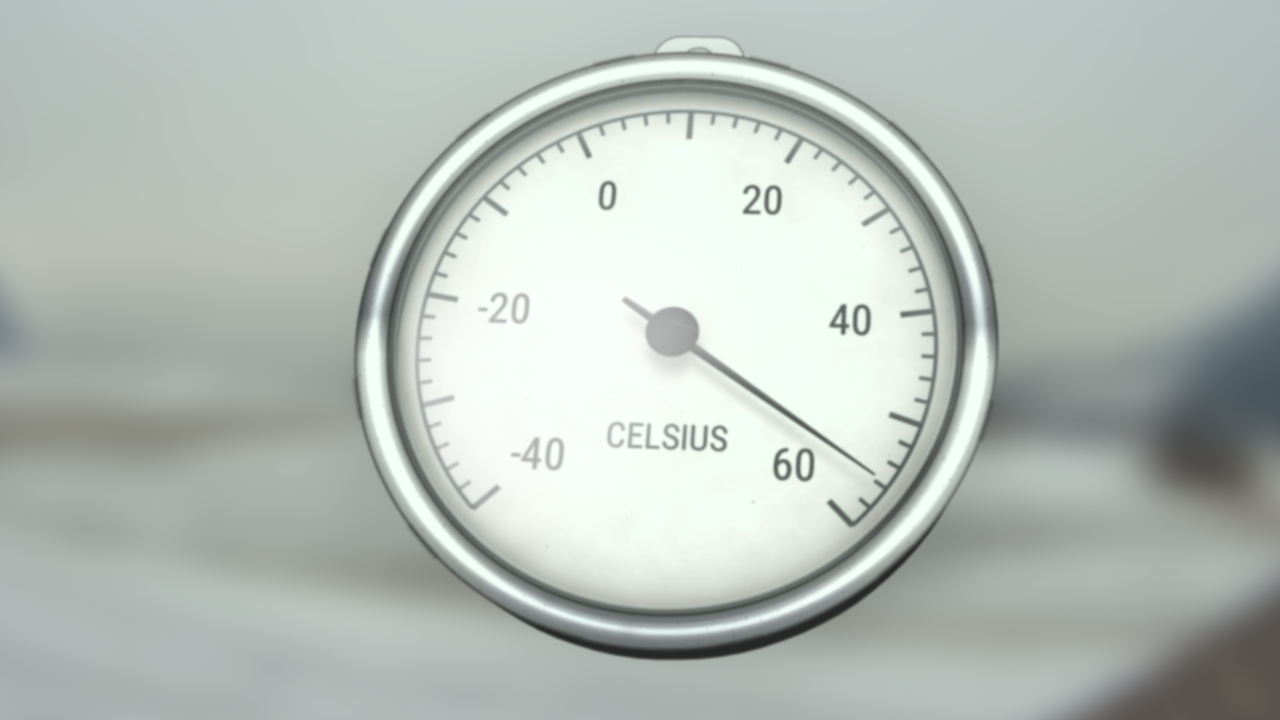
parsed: 56 °C
